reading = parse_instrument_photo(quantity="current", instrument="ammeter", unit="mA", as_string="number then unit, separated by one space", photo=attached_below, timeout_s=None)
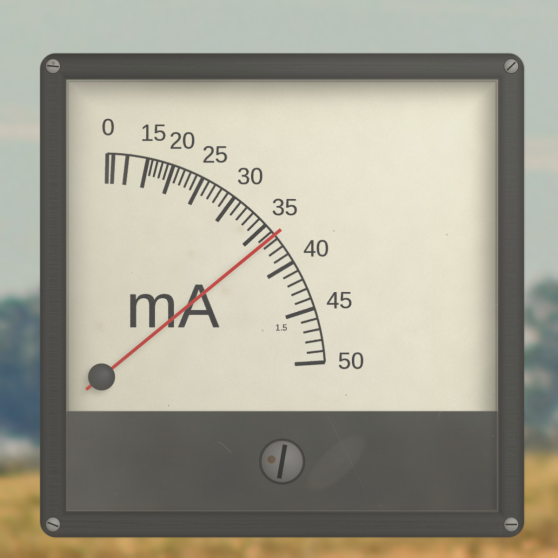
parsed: 36.5 mA
